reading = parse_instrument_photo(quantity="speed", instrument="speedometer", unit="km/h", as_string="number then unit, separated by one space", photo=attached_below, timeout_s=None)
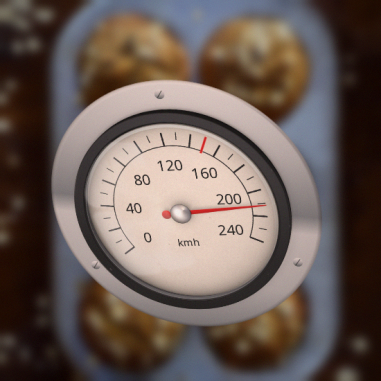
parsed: 210 km/h
